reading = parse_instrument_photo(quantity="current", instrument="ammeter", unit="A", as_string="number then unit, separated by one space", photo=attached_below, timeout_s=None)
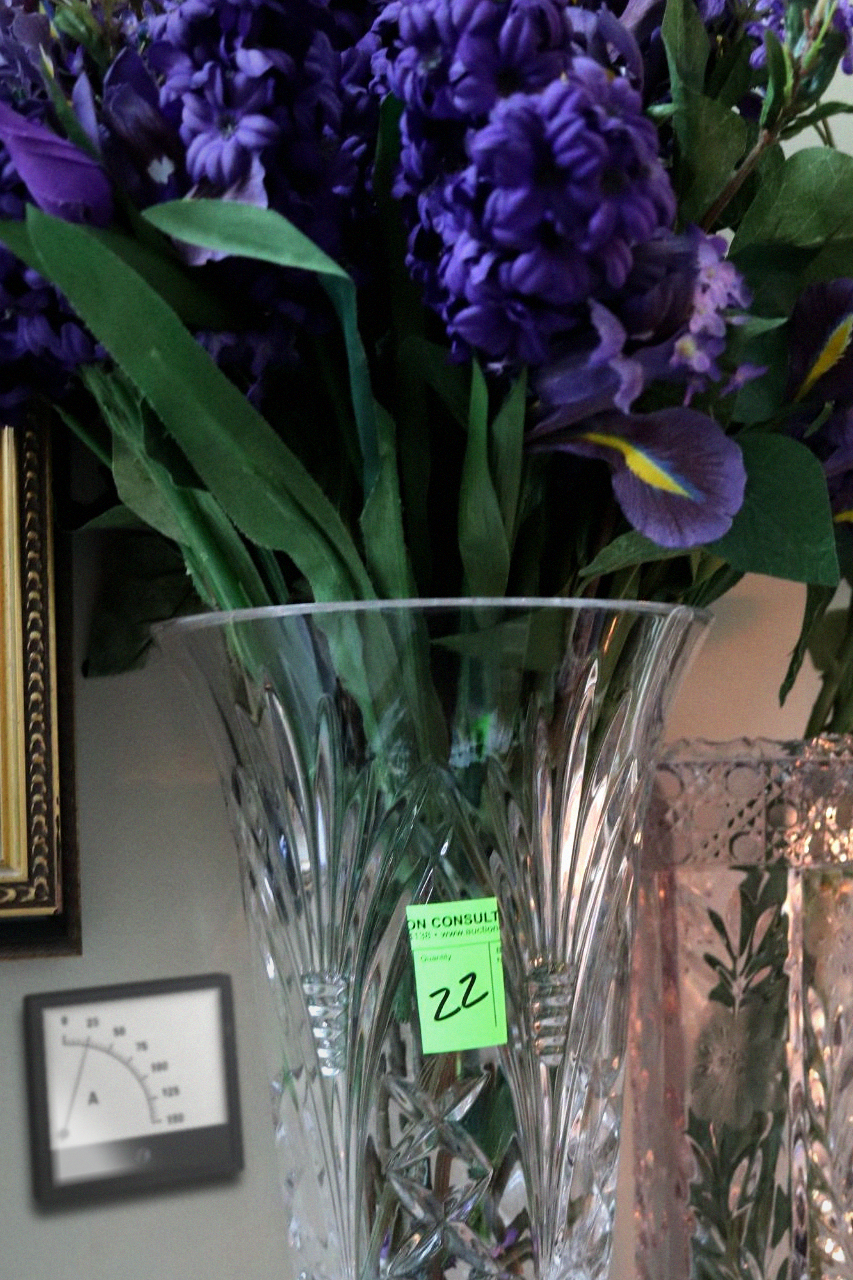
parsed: 25 A
